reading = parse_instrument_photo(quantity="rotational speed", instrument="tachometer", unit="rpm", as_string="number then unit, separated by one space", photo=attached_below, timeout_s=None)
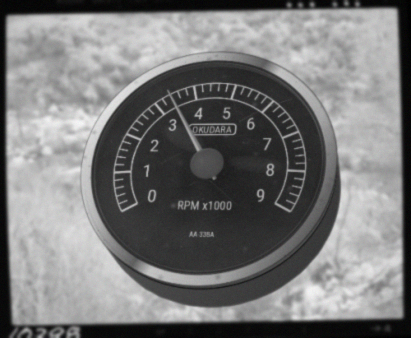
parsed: 3400 rpm
